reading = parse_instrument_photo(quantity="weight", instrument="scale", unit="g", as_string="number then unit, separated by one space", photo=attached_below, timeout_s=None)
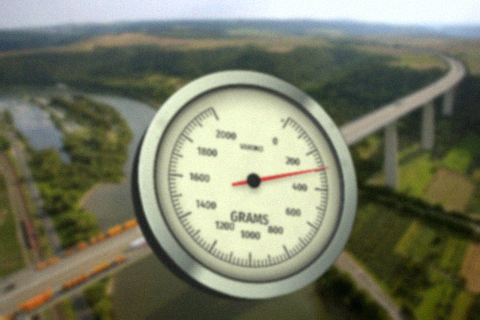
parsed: 300 g
